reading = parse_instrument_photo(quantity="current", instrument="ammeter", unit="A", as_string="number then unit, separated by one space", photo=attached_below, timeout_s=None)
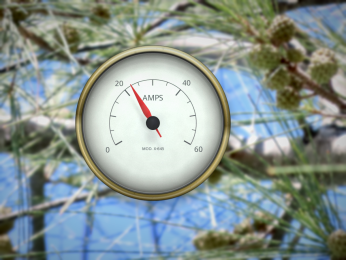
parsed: 22.5 A
